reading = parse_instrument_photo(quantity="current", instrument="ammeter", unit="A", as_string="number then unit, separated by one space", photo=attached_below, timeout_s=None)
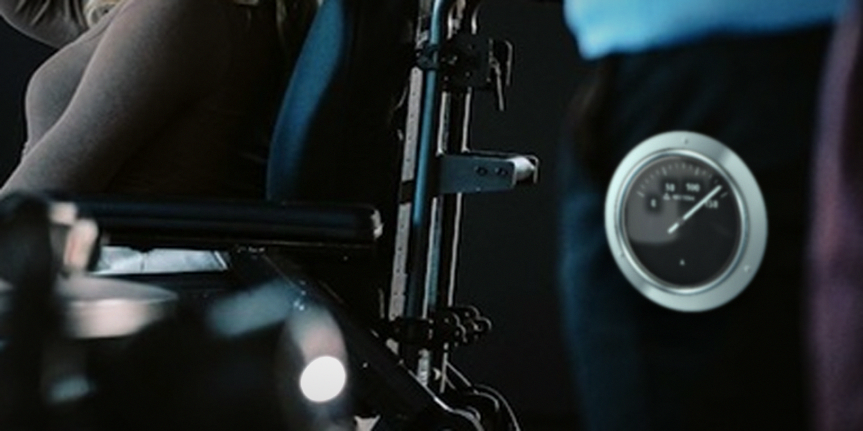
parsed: 140 A
